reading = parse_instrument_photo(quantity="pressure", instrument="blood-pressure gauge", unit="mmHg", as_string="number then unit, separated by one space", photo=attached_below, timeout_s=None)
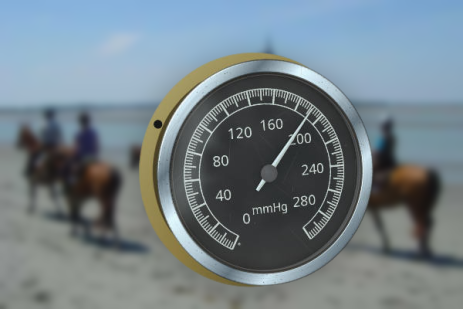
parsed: 190 mmHg
